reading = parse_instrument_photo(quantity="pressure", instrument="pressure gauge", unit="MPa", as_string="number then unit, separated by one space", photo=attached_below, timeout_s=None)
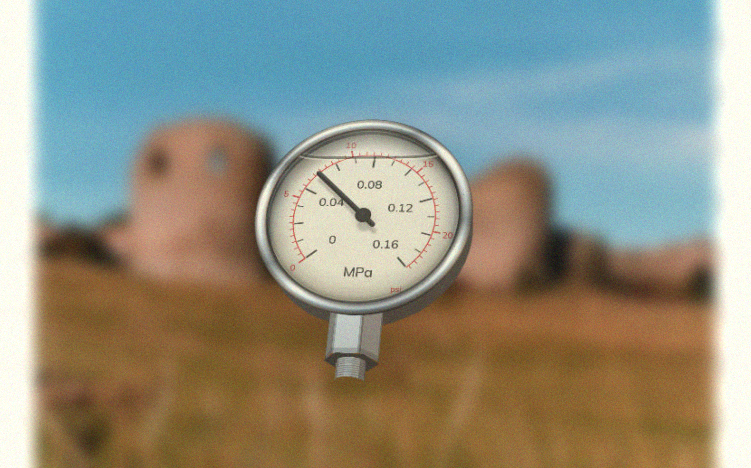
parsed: 0.05 MPa
